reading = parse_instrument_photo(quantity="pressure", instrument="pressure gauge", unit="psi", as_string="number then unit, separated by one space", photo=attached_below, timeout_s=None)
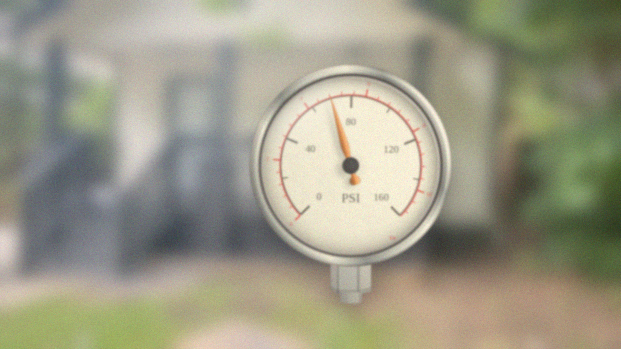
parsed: 70 psi
